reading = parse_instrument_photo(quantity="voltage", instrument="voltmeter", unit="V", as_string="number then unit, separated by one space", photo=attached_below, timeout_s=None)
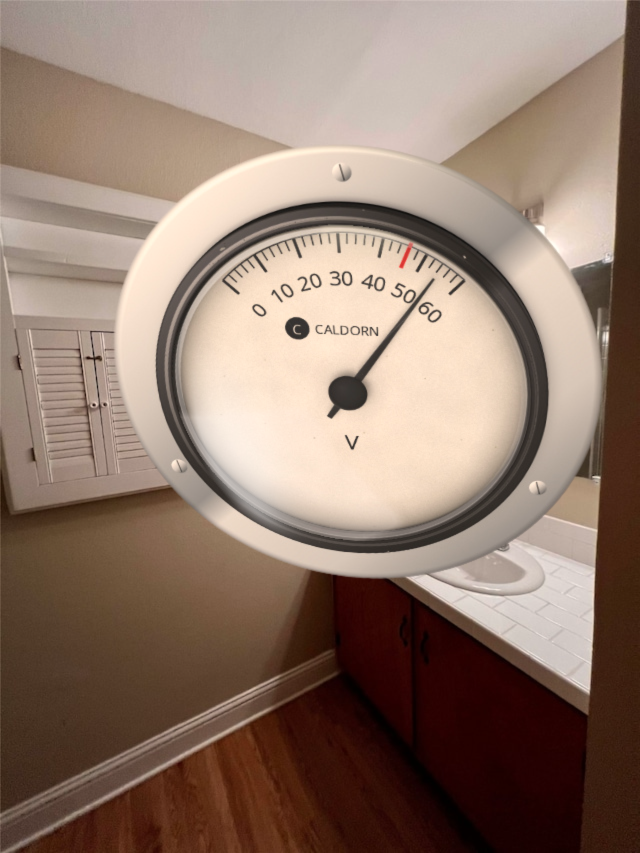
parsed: 54 V
